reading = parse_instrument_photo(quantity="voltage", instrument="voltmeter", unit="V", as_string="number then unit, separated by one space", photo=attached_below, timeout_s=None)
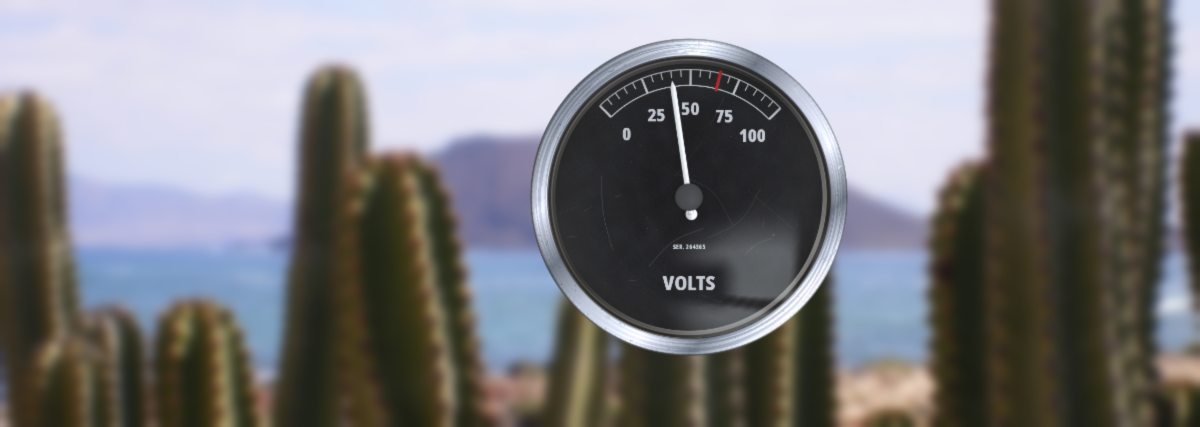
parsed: 40 V
